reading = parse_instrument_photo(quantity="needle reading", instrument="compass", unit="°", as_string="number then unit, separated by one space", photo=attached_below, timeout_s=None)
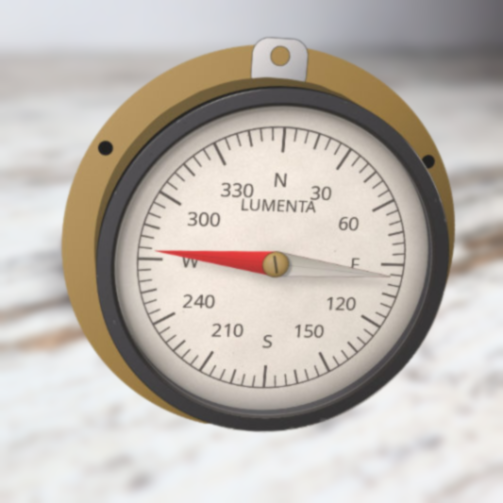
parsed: 275 °
